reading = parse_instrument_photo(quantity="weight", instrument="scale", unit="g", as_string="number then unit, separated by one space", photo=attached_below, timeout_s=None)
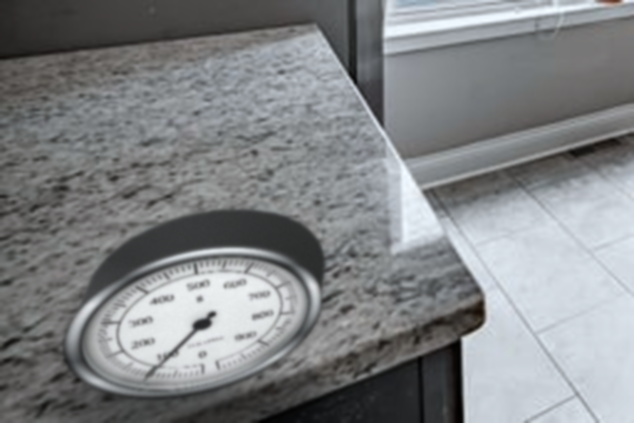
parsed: 100 g
